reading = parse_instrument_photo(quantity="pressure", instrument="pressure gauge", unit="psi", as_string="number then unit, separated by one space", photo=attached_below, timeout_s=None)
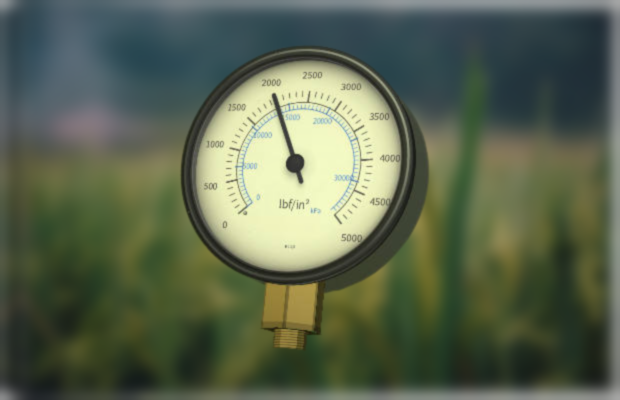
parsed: 2000 psi
